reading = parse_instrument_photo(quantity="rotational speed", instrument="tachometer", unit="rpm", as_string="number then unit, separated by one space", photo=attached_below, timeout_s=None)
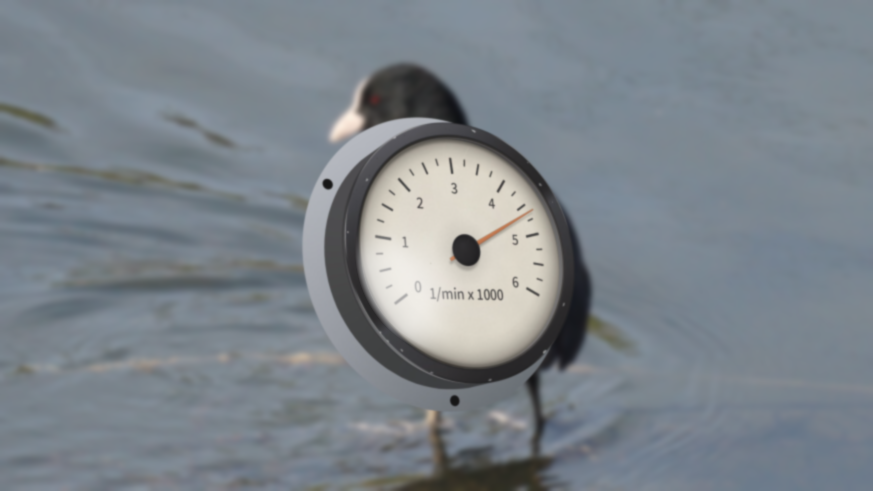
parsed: 4625 rpm
